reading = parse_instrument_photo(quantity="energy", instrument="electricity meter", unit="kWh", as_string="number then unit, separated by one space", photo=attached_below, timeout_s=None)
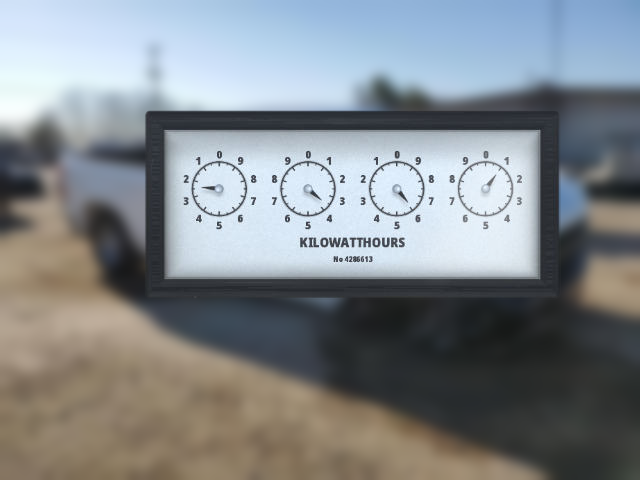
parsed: 2361 kWh
